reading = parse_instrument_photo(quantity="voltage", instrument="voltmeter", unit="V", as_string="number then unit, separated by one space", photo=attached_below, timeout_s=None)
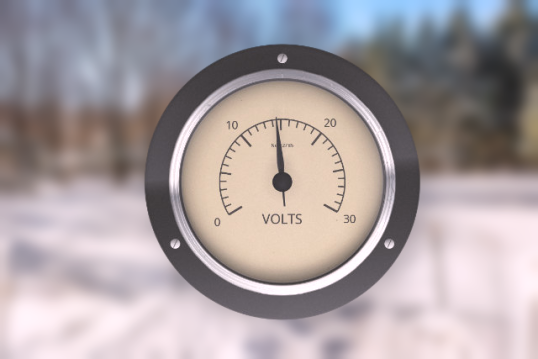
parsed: 14.5 V
